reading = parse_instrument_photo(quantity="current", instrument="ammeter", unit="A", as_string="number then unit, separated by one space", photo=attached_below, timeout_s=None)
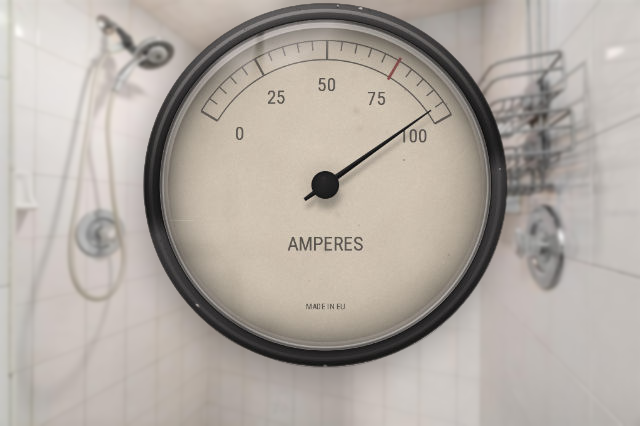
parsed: 95 A
